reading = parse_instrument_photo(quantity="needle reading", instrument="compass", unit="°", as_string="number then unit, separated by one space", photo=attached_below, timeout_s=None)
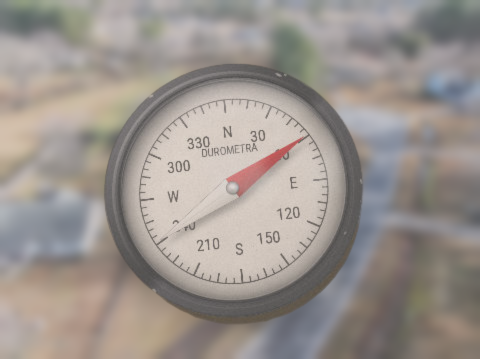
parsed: 60 °
